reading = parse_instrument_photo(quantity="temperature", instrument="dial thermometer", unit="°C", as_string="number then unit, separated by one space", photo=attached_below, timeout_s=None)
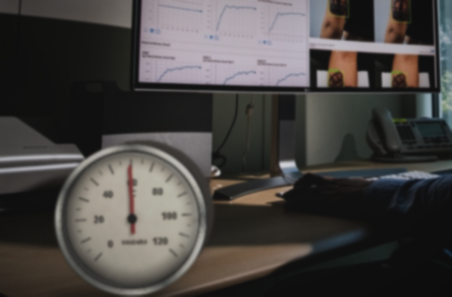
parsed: 60 °C
